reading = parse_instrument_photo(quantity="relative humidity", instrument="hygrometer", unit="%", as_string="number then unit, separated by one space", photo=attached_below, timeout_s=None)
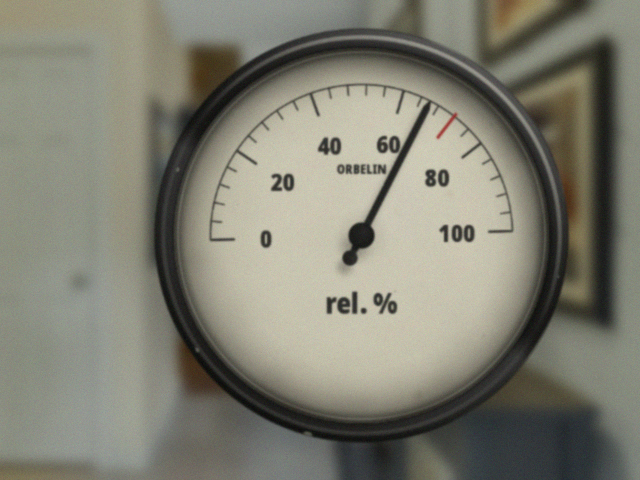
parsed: 66 %
